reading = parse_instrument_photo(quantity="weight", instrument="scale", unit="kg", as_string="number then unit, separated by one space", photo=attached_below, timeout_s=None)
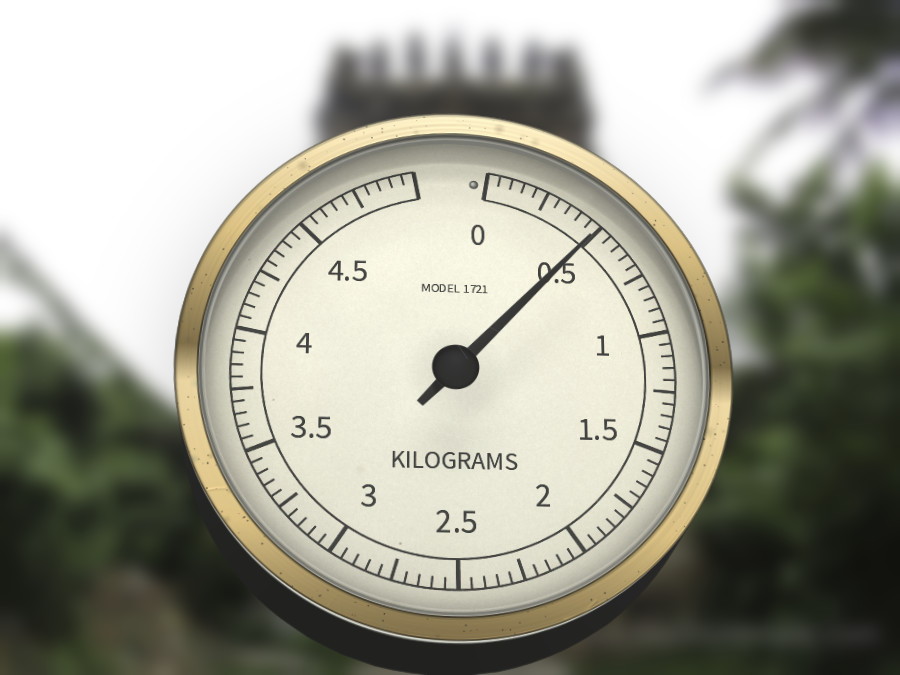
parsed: 0.5 kg
